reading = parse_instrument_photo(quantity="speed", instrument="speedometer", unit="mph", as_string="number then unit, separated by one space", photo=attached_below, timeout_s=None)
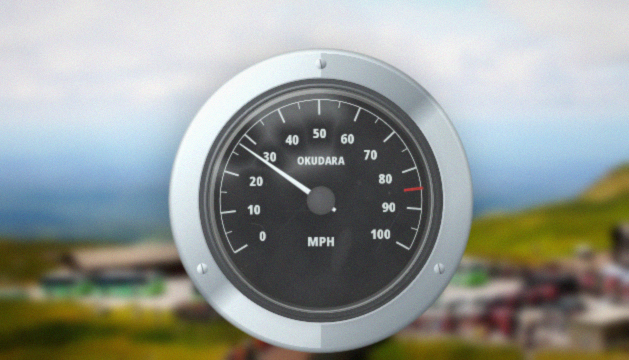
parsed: 27.5 mph
